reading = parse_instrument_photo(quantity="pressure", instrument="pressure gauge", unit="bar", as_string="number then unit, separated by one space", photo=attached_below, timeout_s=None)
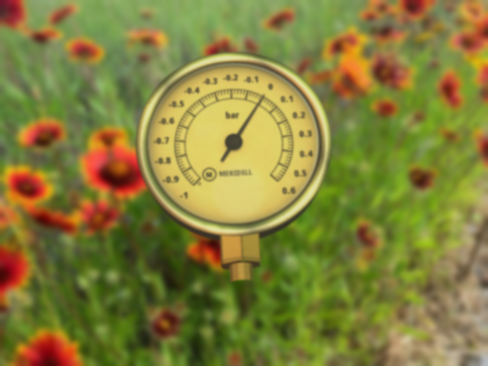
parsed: 0 bar
